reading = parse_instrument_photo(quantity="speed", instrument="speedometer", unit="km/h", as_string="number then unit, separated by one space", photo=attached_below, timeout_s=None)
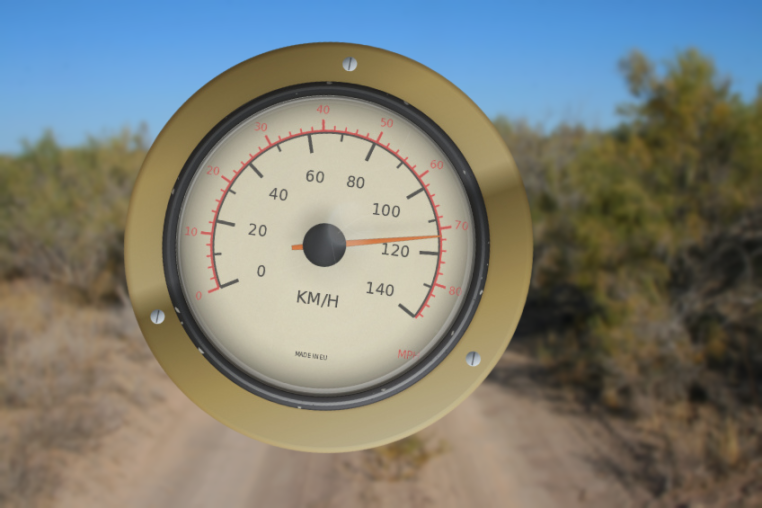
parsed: 115 km/h
